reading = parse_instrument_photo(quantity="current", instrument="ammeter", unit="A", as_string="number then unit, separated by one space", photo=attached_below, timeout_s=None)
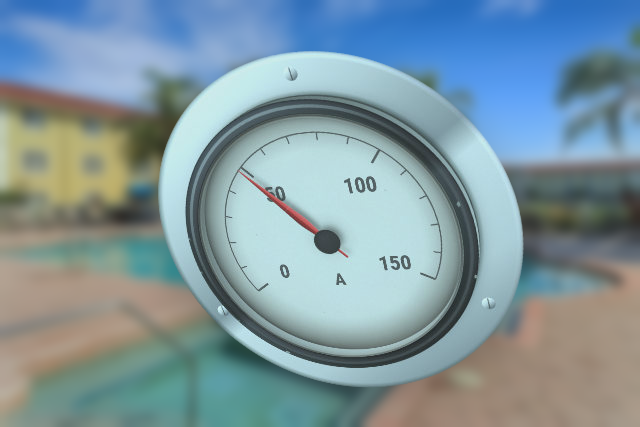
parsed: 50 A
